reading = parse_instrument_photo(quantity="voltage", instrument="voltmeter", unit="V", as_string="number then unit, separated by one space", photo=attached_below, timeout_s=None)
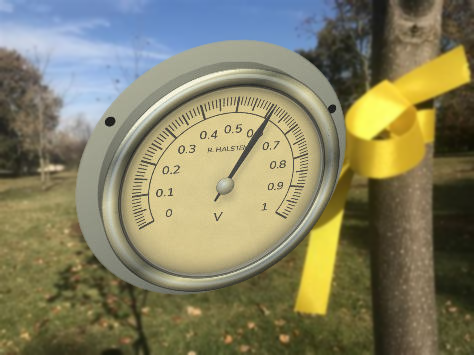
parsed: 0.6 V
